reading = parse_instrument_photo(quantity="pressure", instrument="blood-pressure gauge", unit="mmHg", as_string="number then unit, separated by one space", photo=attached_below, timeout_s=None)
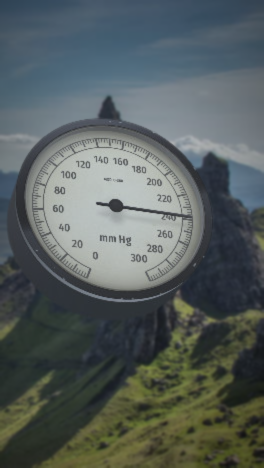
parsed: 240 mmHg
